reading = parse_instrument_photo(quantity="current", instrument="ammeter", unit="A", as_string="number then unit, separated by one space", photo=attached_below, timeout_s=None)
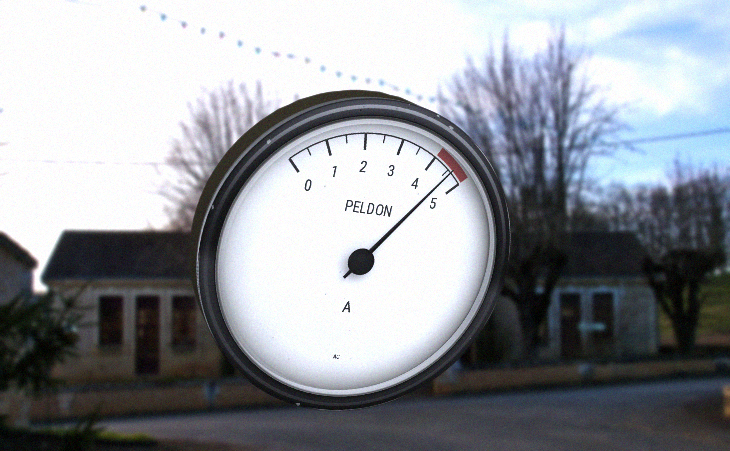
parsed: 4.5 A
